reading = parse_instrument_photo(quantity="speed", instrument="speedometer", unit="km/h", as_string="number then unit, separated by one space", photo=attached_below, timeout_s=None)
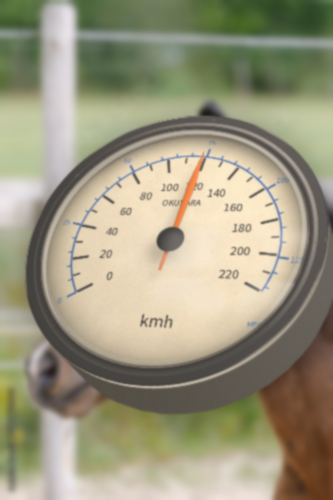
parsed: 120 km/h
